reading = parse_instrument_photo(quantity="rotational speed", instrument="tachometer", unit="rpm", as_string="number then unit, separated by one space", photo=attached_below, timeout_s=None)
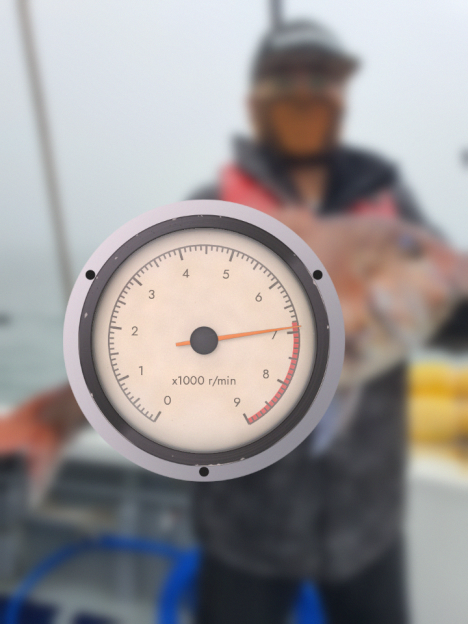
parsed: 6900 rpm
